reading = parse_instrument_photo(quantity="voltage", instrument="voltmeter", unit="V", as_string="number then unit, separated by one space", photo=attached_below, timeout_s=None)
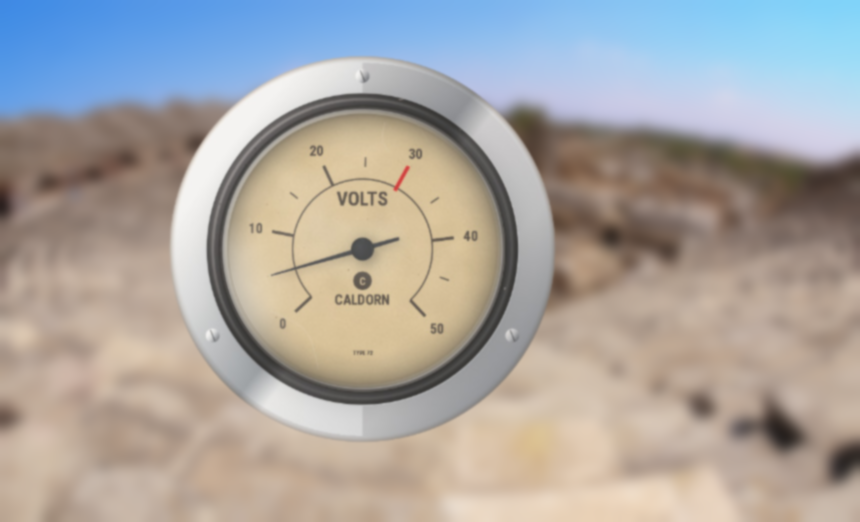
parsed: 5 V
